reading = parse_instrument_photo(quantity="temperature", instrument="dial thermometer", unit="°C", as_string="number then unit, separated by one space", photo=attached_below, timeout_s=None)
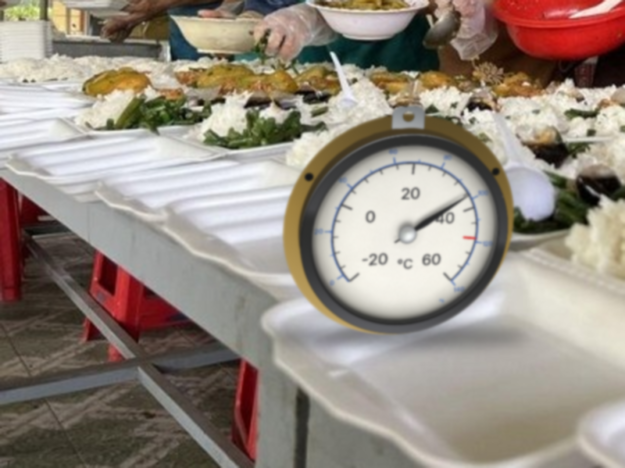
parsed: 36 °C
